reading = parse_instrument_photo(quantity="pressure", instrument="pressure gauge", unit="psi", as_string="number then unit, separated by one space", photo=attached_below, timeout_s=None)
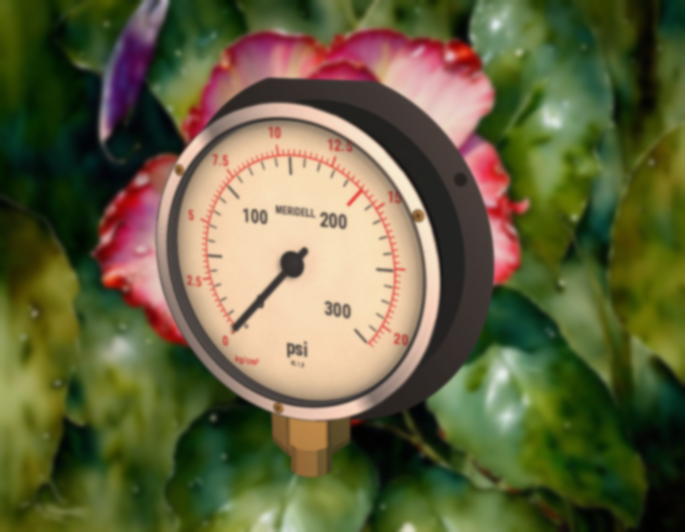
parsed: 0 psi
